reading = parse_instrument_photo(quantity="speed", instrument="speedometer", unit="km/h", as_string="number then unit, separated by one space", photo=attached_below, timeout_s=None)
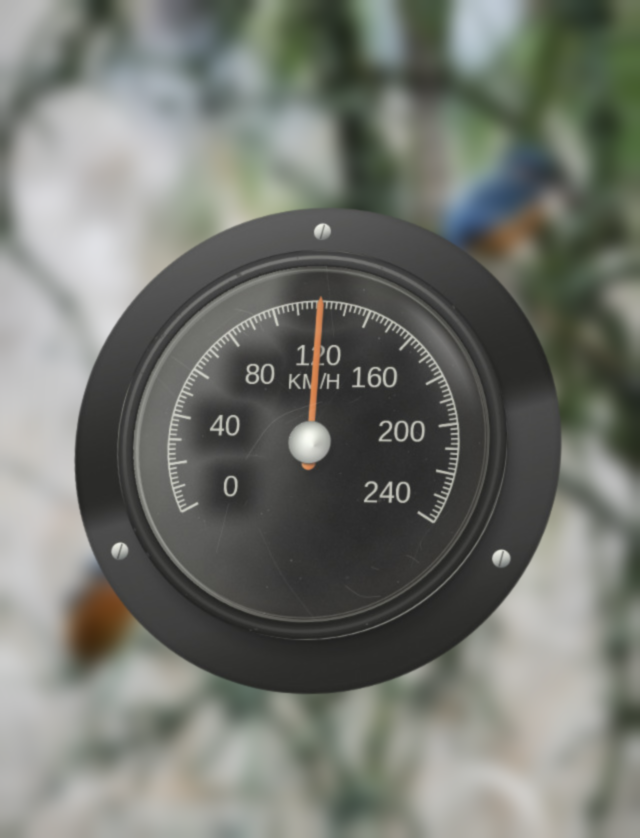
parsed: 120 km/h
